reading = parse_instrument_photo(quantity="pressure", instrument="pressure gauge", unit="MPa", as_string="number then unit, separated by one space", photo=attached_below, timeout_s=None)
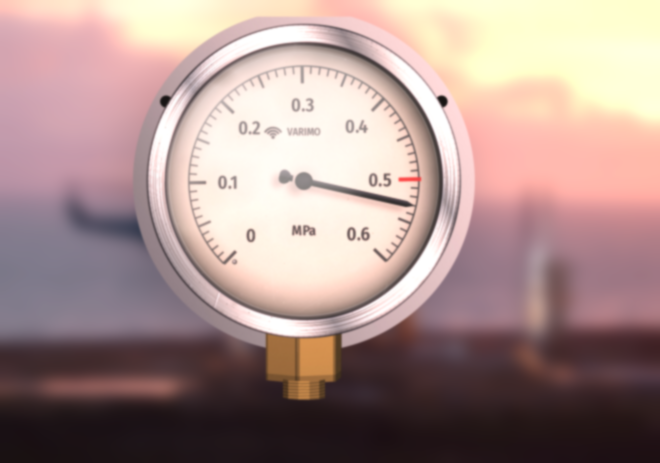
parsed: 0.53 MPa
